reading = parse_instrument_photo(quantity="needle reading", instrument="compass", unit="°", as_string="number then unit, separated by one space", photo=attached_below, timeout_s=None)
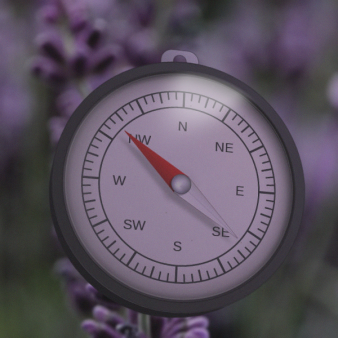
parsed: 310 °
